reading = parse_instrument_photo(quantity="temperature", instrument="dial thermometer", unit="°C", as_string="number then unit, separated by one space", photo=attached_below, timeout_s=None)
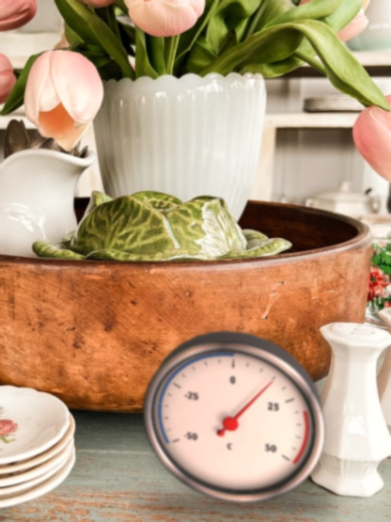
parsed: 15 °C
